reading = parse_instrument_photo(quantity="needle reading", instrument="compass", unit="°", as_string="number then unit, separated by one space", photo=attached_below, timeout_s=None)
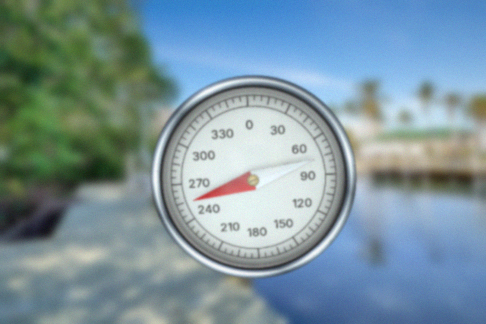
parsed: 255 °
